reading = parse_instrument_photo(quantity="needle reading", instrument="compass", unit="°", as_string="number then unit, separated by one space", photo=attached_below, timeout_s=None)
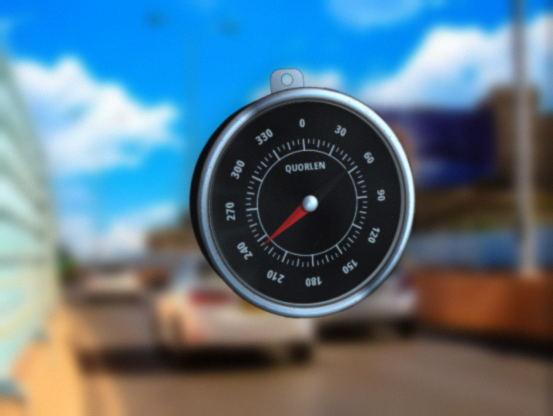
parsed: 235 °
